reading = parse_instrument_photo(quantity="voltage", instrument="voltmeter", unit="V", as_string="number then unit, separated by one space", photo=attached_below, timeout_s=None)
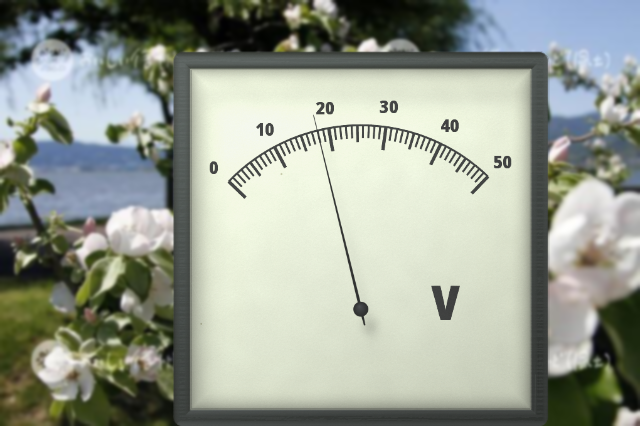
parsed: 18 V
